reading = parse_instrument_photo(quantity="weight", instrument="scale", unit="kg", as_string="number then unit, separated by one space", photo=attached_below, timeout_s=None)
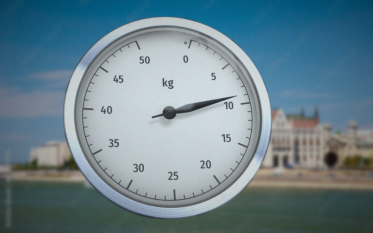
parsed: 9 kg
